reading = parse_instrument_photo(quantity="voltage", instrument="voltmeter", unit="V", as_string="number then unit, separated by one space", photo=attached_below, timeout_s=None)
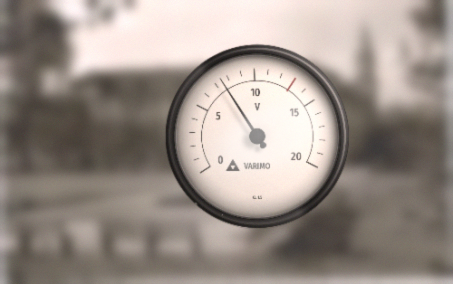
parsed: 7.5 V
